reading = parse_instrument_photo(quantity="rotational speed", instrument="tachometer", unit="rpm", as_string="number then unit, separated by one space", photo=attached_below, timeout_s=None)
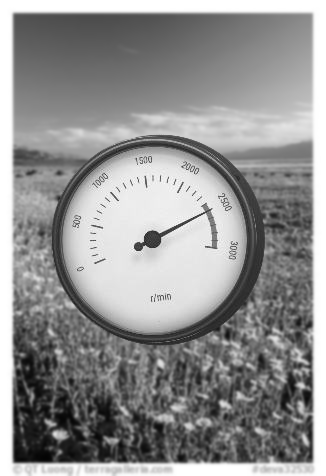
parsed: 2500 rpm
